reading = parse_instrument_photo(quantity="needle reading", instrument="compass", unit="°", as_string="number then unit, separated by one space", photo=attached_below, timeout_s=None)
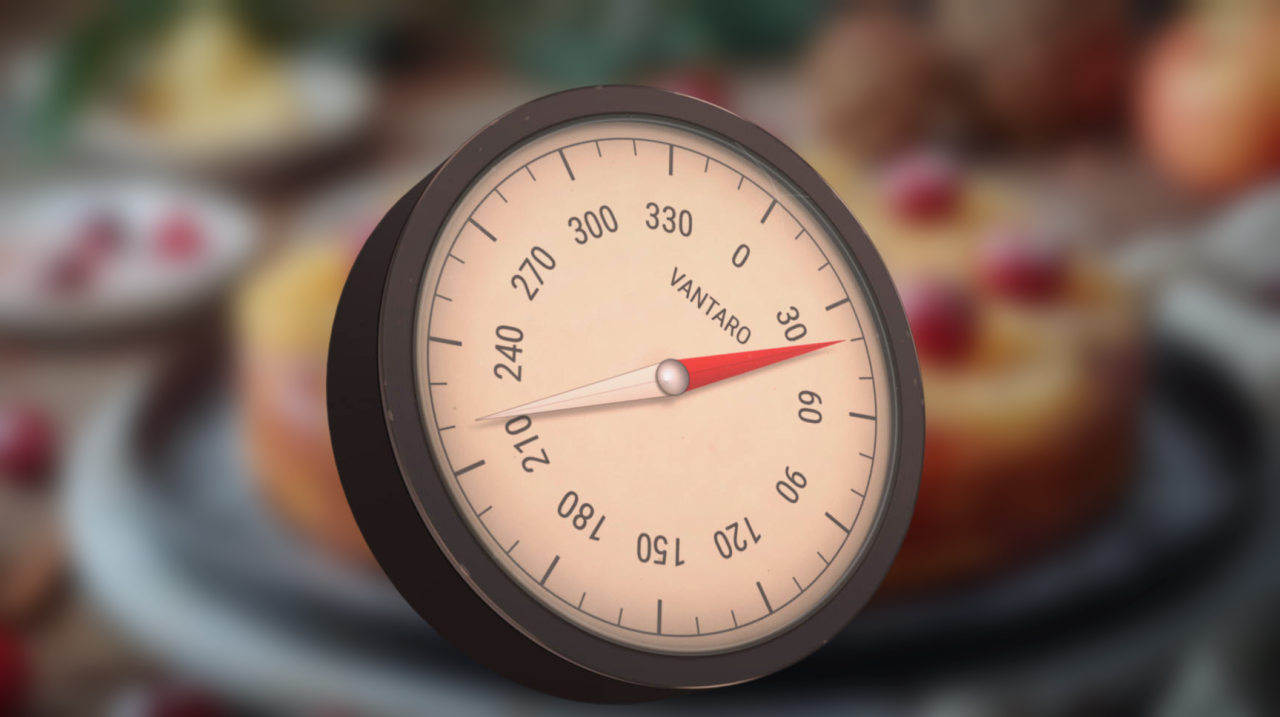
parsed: 40 °
